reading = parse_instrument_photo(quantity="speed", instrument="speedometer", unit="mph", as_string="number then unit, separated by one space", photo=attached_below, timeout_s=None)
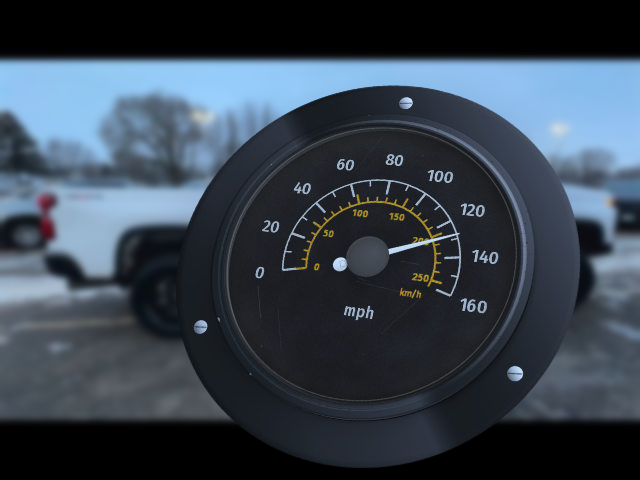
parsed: 130 mph
